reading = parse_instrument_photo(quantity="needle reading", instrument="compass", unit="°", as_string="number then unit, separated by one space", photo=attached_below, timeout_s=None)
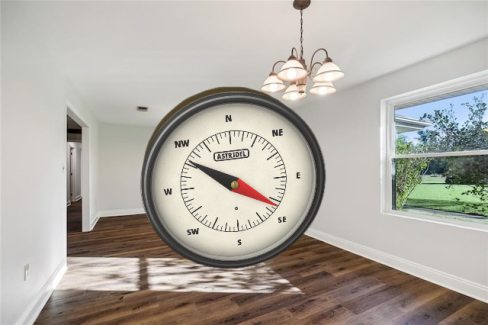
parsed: 125 °
